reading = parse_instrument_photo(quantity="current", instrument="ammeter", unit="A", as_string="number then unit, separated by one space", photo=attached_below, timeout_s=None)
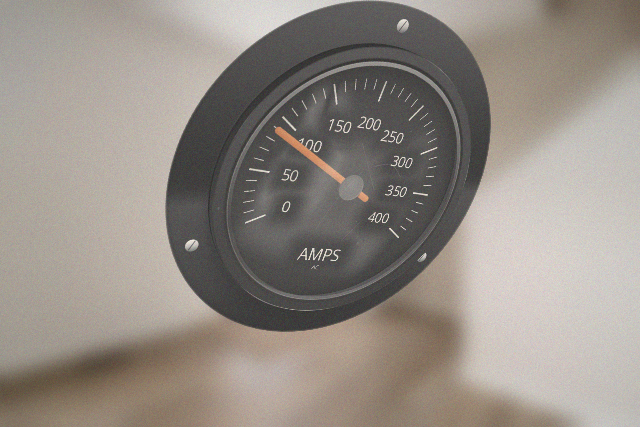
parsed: 90 A
